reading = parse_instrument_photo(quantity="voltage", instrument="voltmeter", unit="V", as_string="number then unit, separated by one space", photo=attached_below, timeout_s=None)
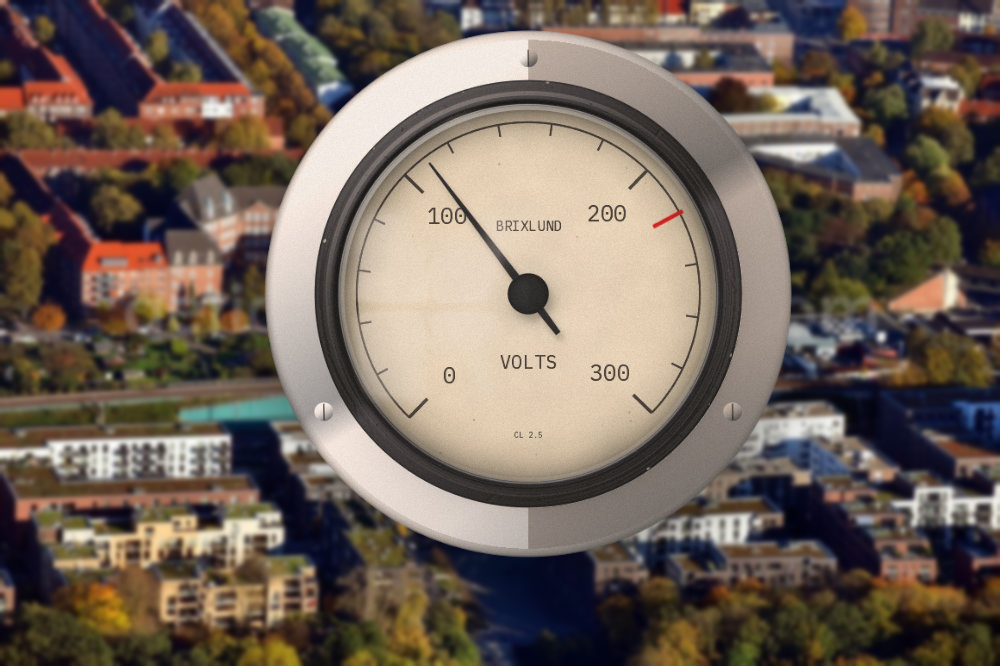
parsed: 110 V
